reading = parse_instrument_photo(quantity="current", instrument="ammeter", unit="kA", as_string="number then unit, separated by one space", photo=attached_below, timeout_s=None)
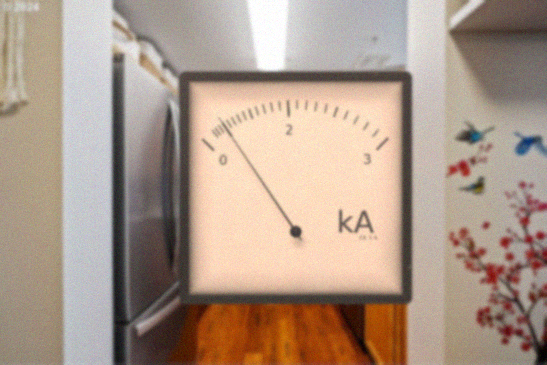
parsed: 1 kA
